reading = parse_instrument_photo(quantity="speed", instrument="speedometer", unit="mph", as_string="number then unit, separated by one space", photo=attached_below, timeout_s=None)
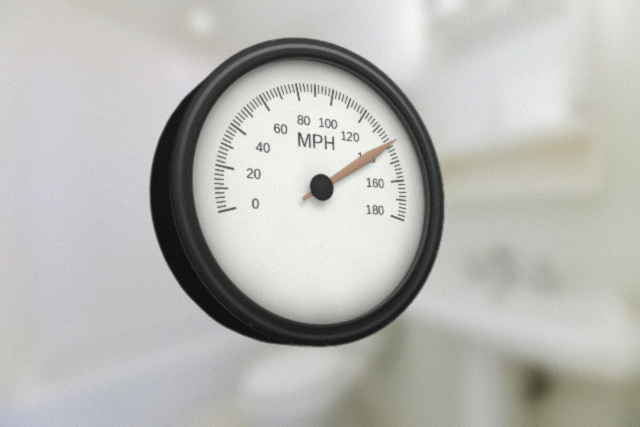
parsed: 140 mph
